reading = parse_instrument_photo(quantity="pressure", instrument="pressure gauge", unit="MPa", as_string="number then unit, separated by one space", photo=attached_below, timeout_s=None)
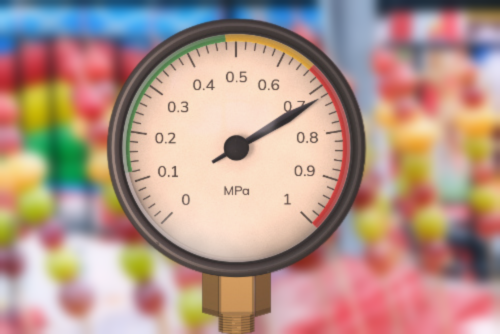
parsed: 0.72 MPa
